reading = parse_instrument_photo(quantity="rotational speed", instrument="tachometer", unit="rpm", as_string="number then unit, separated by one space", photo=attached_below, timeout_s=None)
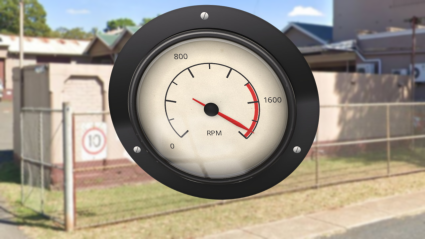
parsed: 1900 rpm
